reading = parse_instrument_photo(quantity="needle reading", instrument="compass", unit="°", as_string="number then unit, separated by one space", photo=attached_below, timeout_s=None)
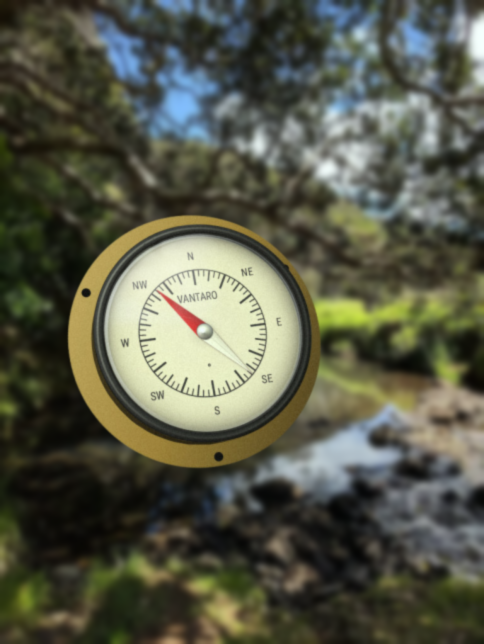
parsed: 320 °
